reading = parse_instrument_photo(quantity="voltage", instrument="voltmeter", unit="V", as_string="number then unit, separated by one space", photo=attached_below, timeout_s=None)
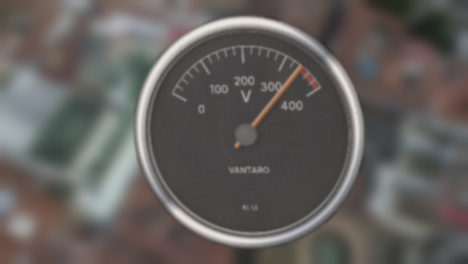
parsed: 340 V
